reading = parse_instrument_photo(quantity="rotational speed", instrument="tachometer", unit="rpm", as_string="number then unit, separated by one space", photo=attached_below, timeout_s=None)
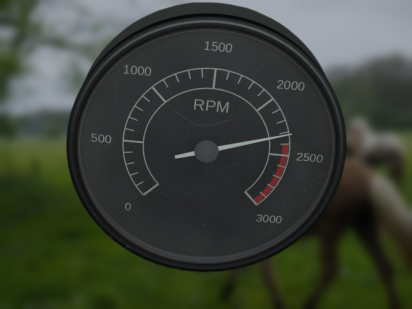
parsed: 2300 rpm
